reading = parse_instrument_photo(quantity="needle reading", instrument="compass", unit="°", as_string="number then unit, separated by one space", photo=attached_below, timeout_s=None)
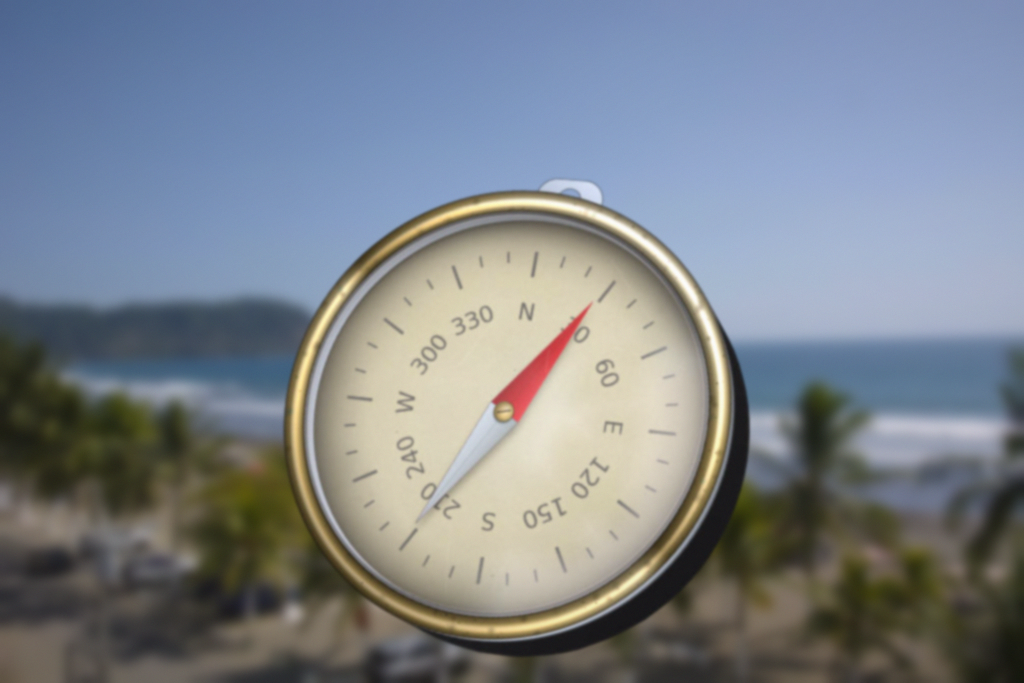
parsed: 30 °
